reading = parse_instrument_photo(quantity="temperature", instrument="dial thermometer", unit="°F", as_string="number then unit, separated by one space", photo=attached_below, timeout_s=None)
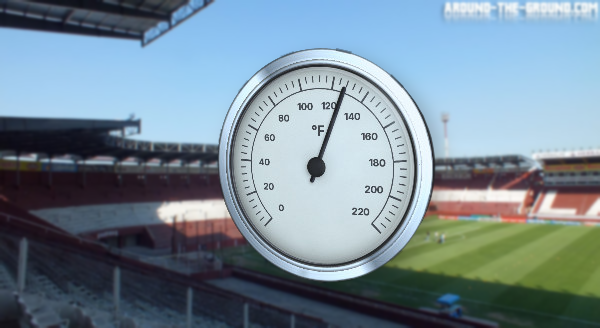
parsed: 128 °F
